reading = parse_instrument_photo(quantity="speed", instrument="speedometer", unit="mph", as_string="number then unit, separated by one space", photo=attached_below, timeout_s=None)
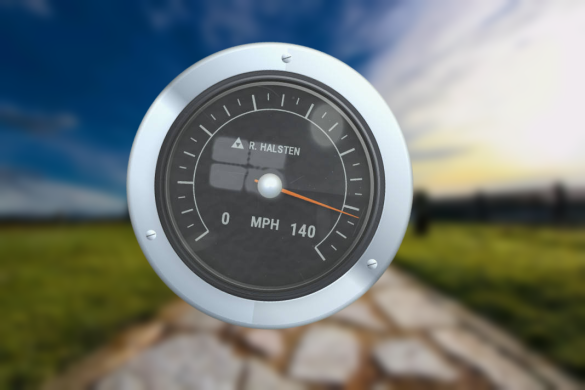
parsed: 122.5 mph
